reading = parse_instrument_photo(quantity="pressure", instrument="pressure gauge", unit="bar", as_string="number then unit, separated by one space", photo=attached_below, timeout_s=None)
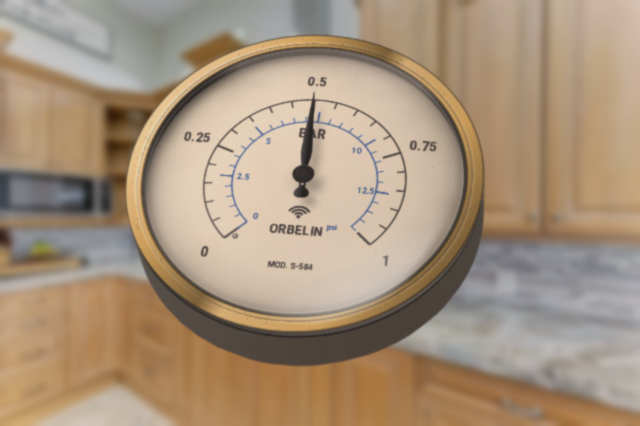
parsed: 0.5 bar
